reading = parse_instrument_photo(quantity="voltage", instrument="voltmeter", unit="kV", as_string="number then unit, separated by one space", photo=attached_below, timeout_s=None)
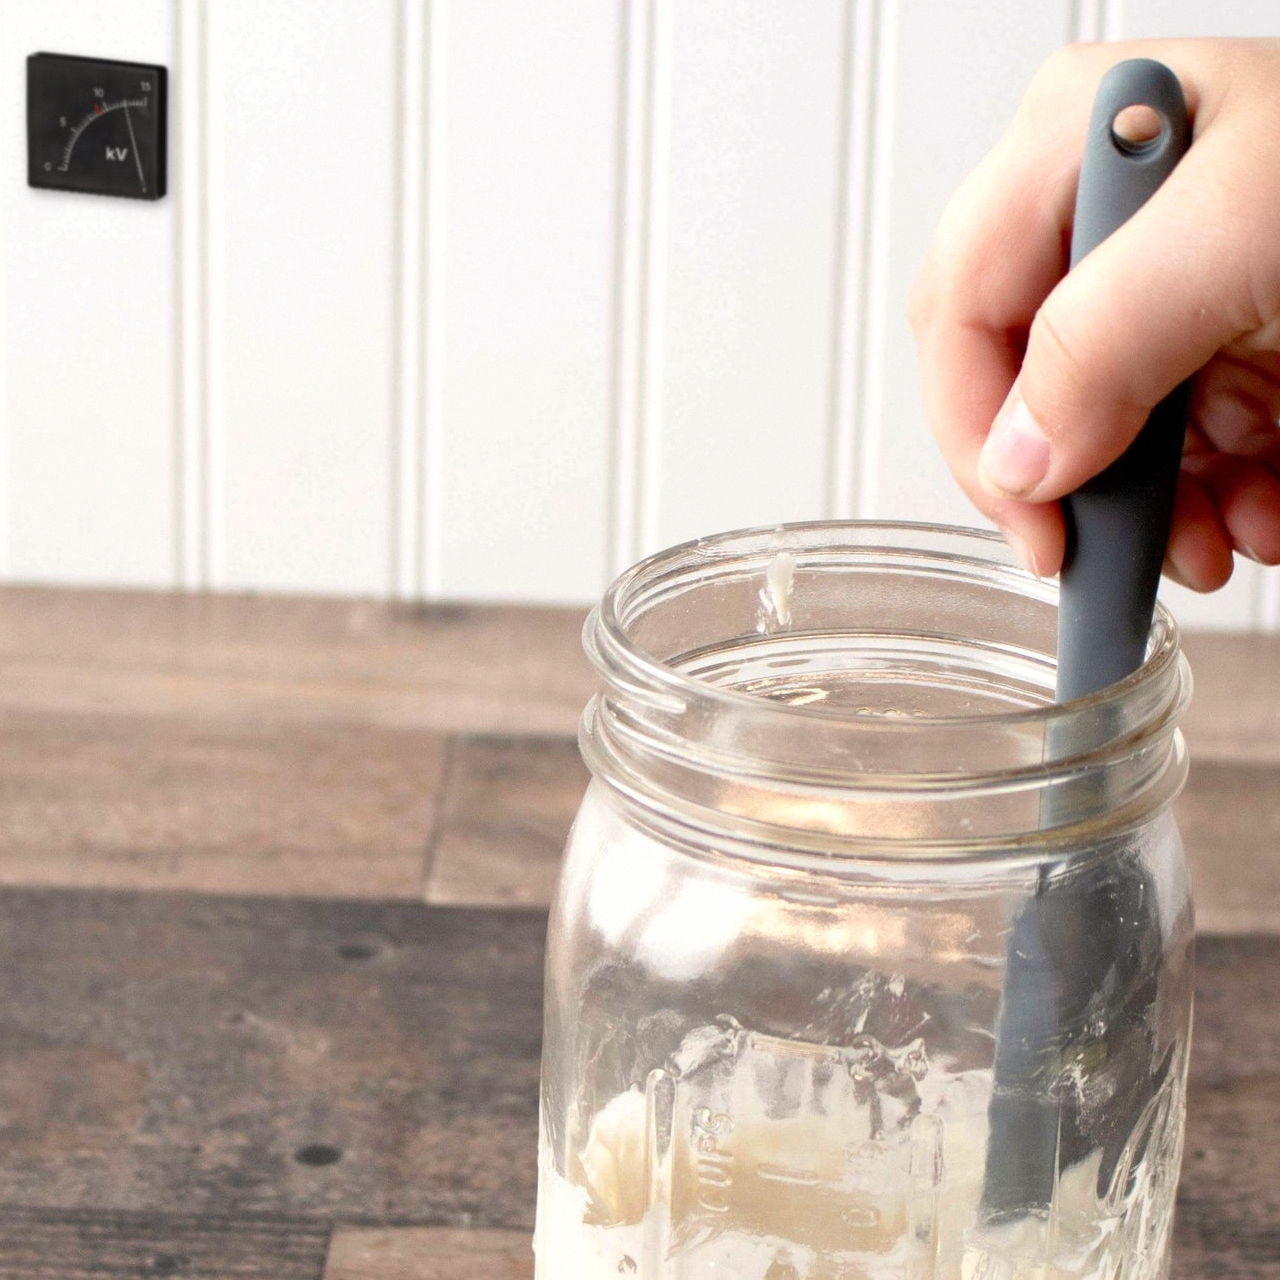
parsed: 12.5 kV
